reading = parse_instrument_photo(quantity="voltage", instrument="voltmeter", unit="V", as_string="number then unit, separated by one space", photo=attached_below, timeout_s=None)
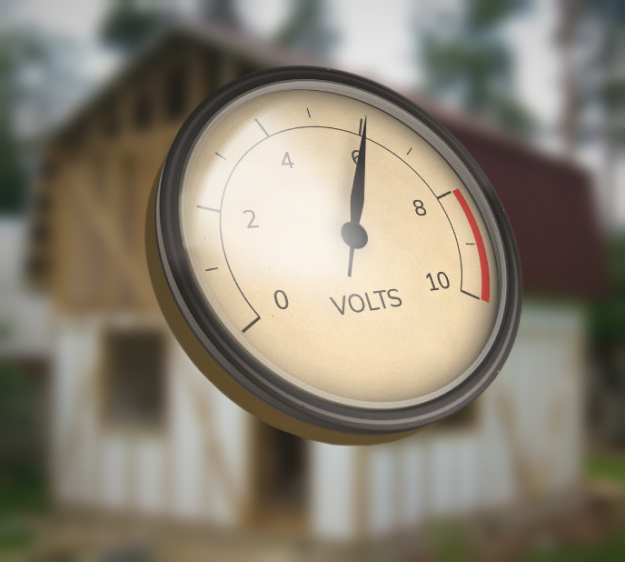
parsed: 6 V
